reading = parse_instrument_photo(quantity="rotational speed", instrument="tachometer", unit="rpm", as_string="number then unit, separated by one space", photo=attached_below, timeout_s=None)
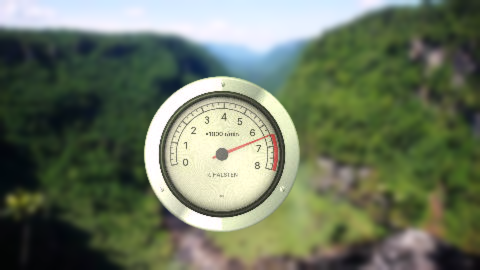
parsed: 6500 rpm
